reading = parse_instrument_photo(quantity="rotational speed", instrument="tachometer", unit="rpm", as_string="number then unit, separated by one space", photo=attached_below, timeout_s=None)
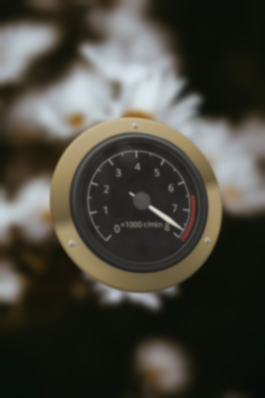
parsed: 7750 rpm
